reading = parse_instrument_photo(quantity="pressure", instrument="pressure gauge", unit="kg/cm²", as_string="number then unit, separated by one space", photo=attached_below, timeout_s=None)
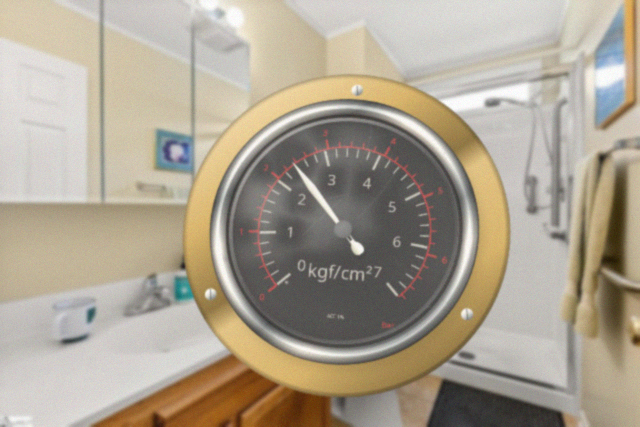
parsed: 2.4 kg/cm²
